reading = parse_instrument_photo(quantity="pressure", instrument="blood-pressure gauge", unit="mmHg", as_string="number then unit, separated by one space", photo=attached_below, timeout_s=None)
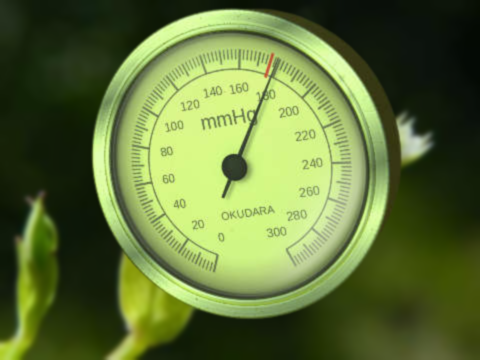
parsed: 180 mmHg
